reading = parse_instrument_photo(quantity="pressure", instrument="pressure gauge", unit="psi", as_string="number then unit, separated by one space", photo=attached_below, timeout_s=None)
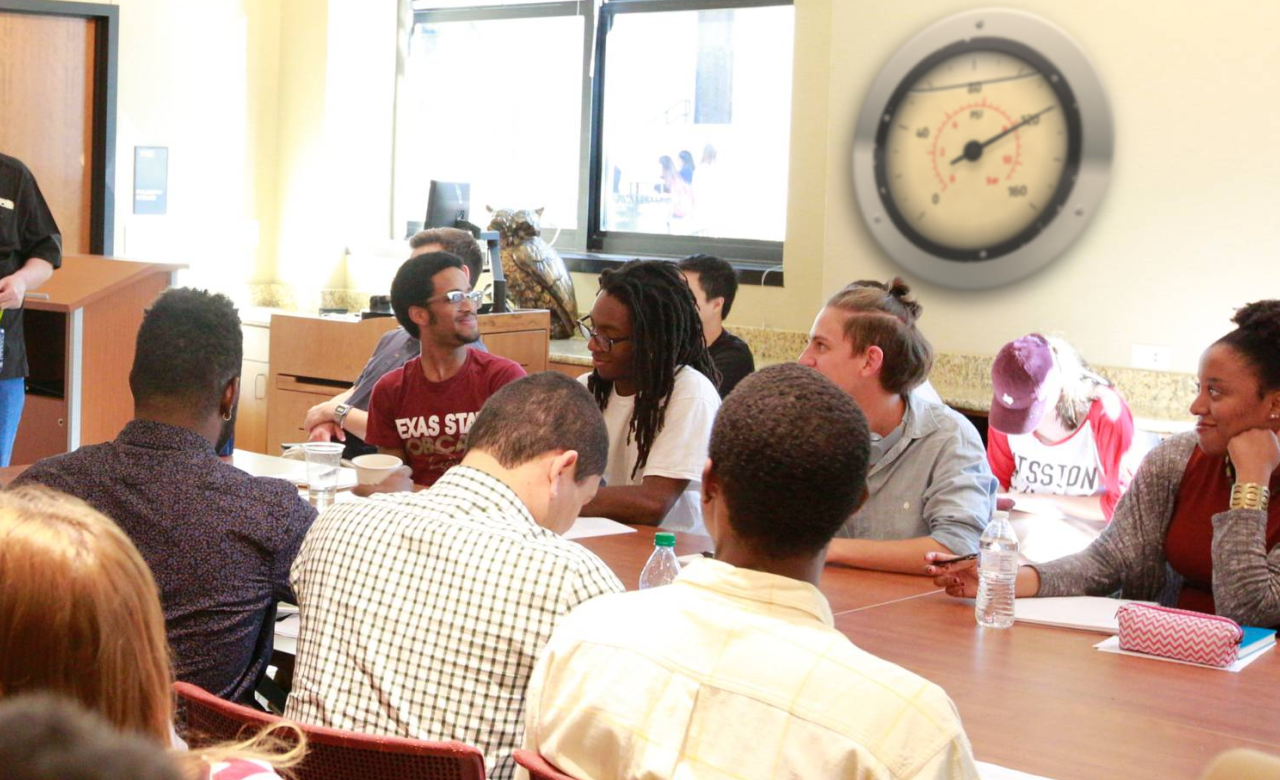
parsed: 120 psi
